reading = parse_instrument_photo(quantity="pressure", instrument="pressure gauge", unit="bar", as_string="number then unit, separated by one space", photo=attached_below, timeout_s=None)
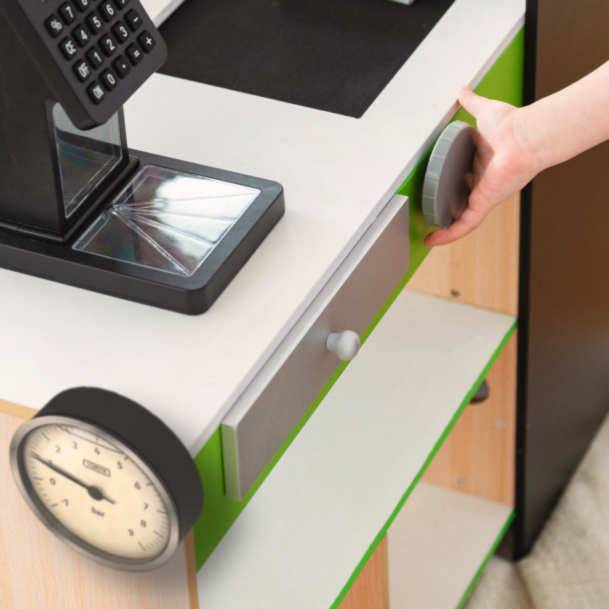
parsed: 1 bar
